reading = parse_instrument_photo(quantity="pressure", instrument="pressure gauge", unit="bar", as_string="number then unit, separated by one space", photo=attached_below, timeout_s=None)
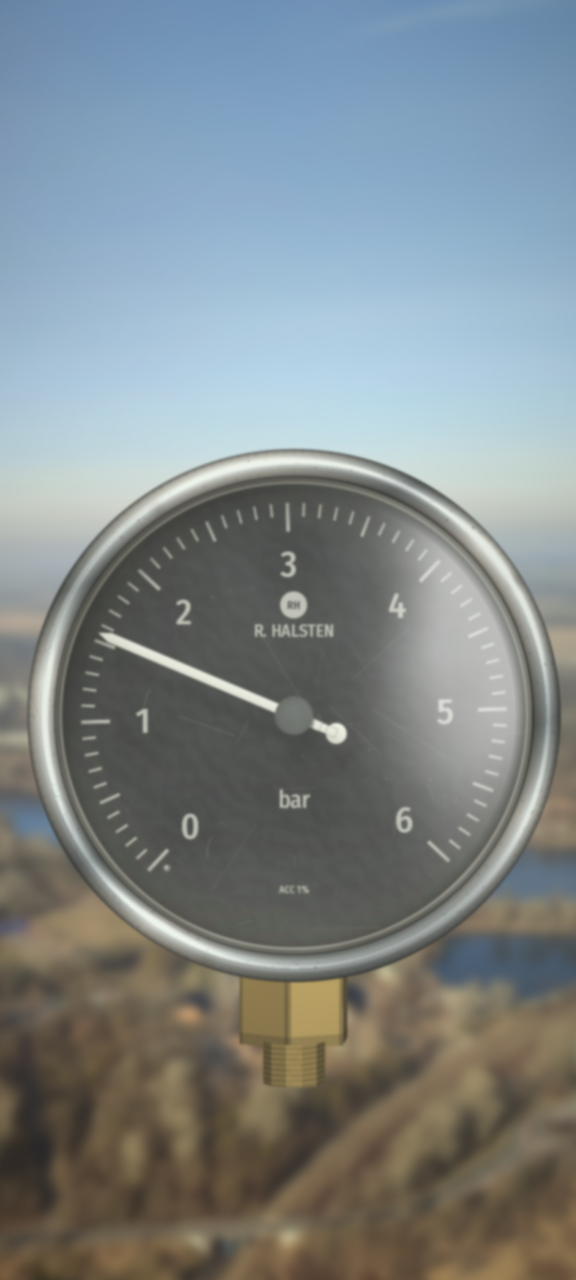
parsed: 1.55 bar
